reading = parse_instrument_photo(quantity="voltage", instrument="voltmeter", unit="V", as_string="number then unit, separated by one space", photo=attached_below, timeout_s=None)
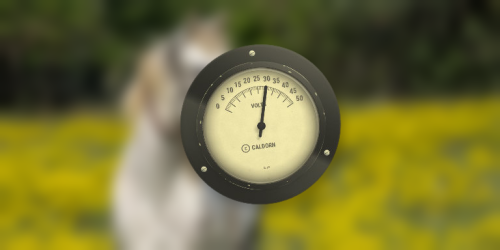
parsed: 30 V
